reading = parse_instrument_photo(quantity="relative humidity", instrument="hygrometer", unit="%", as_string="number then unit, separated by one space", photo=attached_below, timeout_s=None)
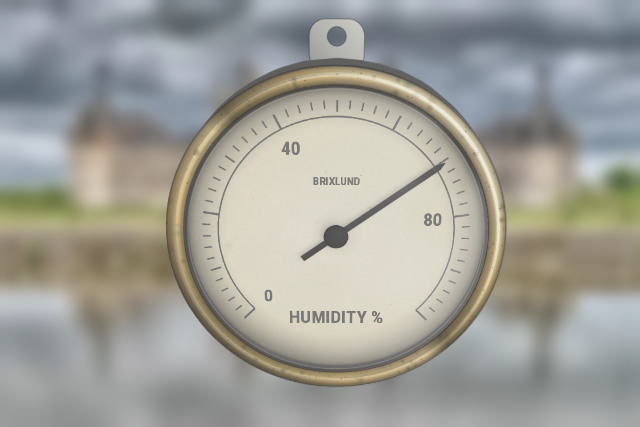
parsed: 70 %
